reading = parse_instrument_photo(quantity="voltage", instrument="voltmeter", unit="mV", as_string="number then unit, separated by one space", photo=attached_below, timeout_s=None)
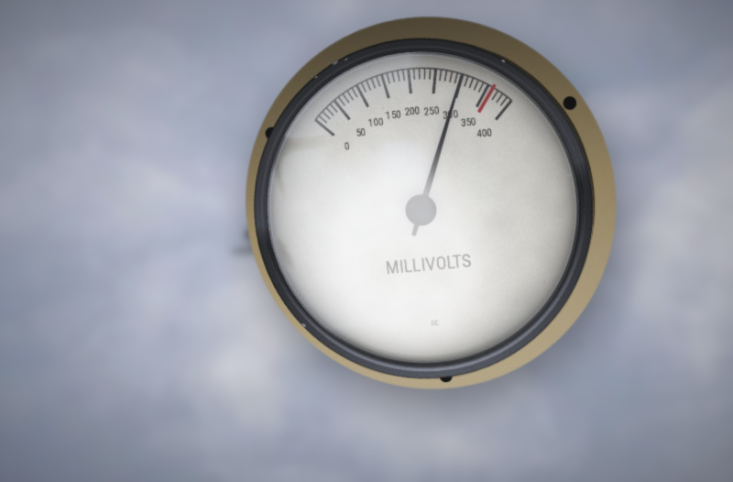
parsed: 300 mV
